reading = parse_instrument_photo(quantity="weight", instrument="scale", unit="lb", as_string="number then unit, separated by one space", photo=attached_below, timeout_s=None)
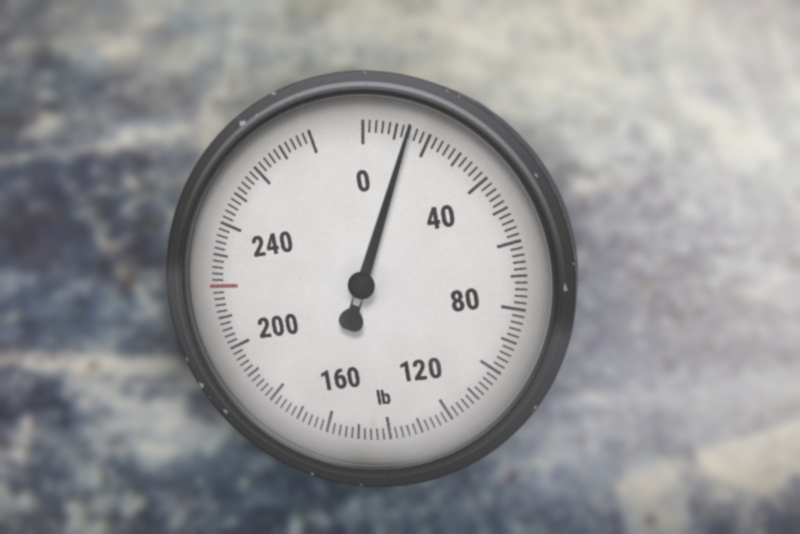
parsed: 14 lb
